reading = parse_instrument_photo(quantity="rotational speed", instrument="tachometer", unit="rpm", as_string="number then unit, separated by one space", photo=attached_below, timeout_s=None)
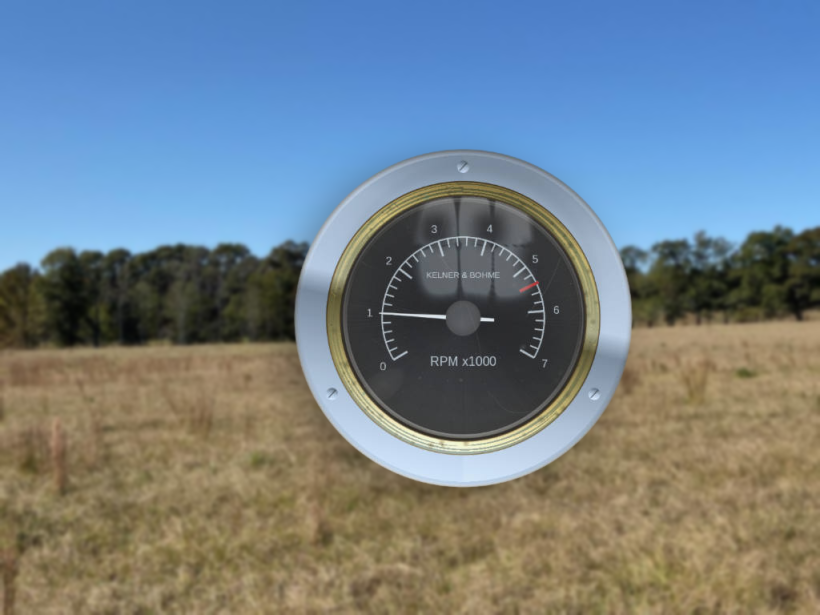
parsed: 1000 rpm
